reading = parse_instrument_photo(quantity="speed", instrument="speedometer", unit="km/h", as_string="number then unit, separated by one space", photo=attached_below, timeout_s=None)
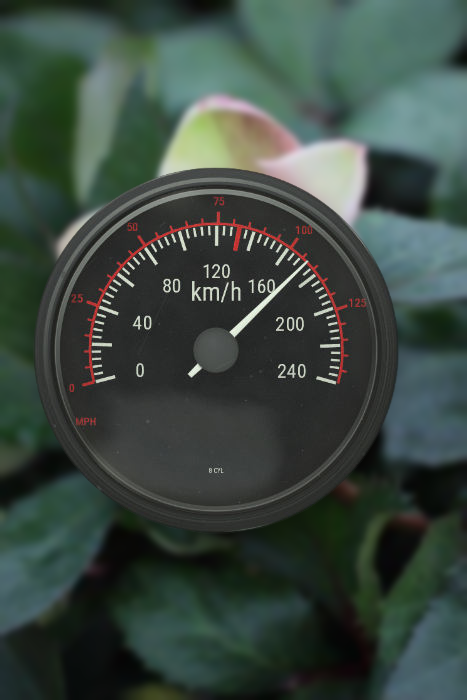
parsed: 172 km/h
